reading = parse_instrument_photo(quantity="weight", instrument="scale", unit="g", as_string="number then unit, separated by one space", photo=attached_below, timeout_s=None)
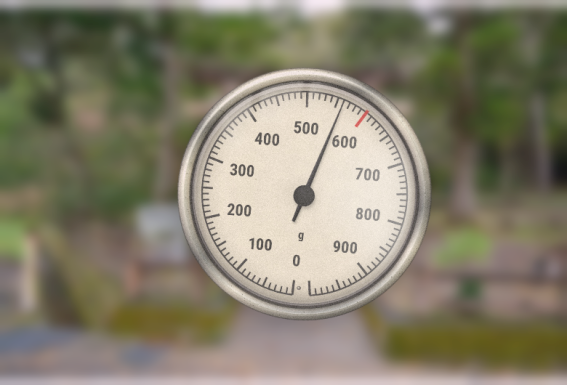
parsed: 560 g
